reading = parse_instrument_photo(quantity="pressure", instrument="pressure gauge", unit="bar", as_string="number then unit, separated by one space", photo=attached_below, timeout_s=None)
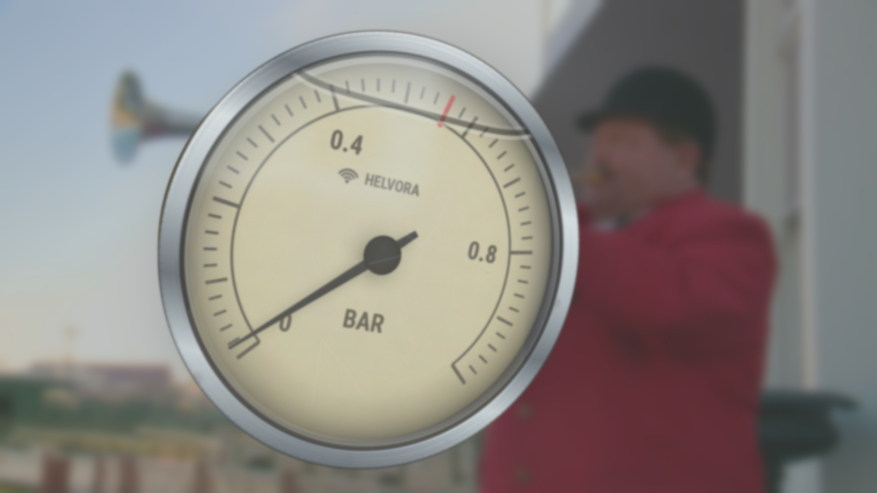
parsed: 0.02 bar
